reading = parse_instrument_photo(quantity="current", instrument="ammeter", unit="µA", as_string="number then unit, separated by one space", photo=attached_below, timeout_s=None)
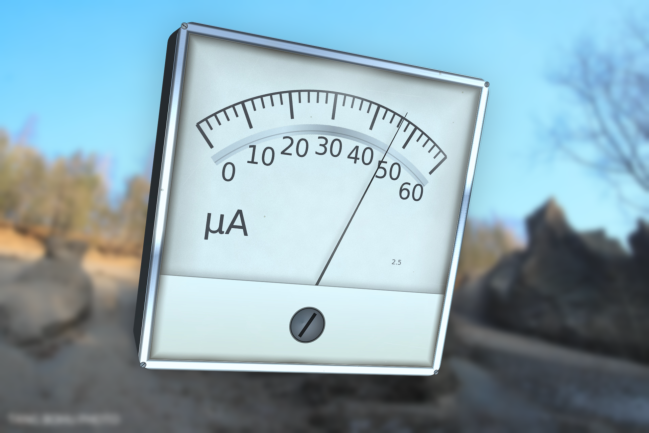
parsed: 46 µA
